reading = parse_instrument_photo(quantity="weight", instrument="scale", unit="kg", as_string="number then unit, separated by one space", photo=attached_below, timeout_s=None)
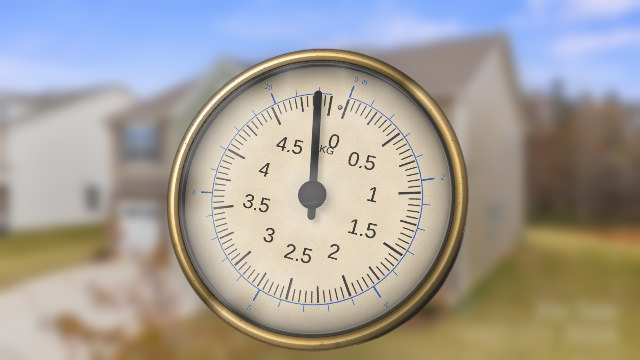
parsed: 4.9 kg
